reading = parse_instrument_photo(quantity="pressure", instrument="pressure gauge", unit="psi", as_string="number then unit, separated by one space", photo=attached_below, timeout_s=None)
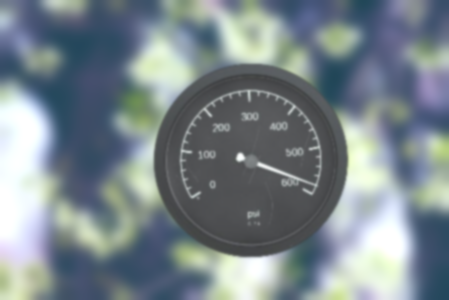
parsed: 580 psi
